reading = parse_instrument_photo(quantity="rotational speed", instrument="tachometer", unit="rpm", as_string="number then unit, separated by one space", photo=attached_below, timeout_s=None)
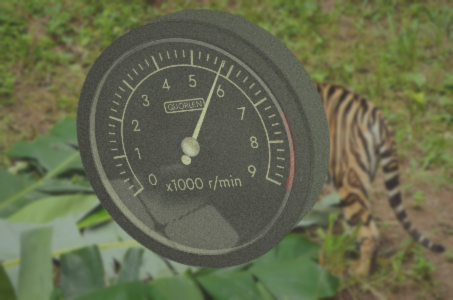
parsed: 5800 rpm
